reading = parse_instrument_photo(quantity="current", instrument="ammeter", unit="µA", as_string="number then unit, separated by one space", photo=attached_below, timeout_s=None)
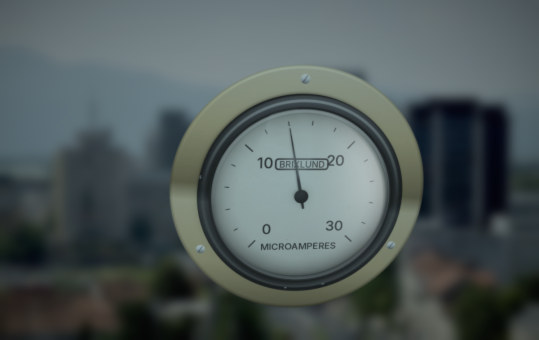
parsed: 14 µA
